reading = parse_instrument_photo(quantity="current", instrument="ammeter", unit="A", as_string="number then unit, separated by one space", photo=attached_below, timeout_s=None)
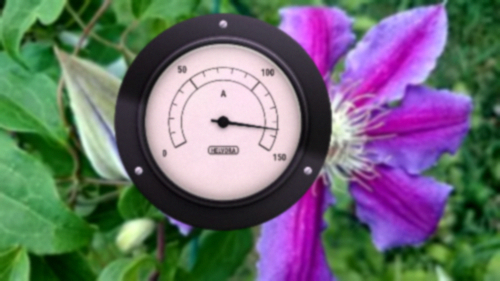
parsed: 135 A
